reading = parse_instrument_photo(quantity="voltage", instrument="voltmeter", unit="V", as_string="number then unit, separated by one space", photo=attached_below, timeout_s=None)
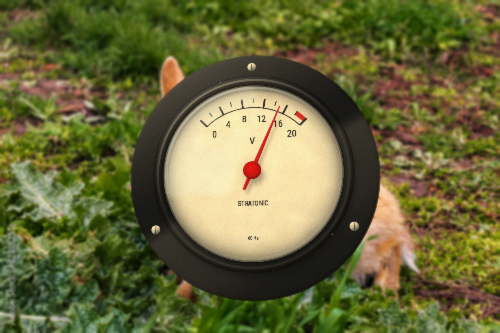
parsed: 15 V
